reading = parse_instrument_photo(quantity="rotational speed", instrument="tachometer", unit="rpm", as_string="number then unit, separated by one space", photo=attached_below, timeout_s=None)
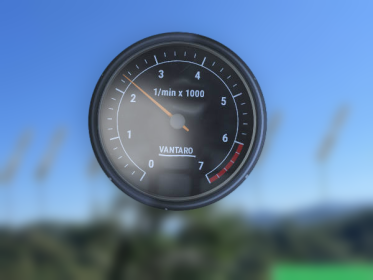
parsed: 2300 rpm
